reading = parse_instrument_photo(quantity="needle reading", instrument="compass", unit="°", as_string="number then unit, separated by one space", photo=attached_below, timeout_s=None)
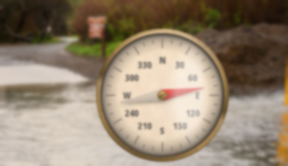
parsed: 80 °
